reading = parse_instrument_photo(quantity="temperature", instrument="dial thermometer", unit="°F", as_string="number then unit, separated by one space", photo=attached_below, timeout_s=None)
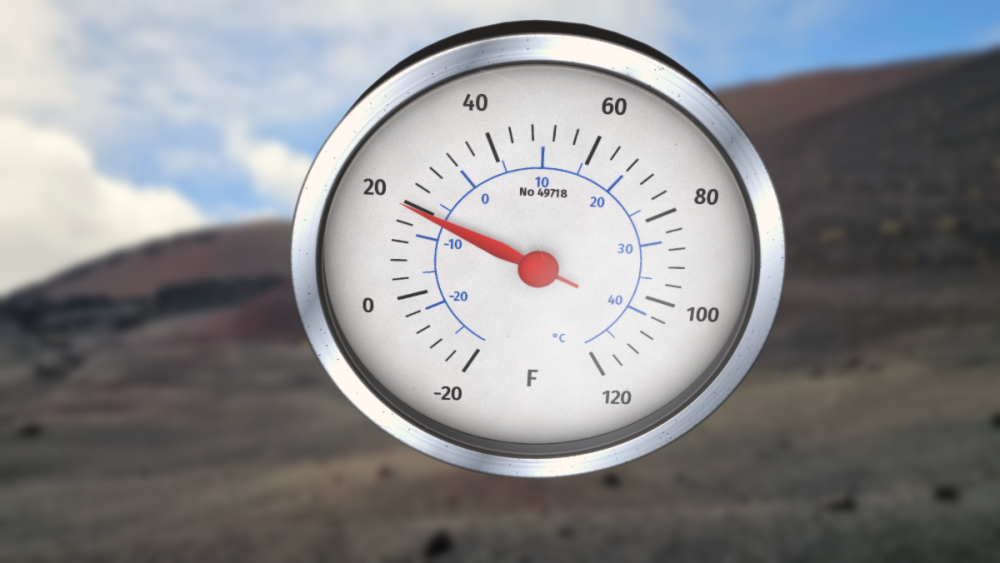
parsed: 20 °F
